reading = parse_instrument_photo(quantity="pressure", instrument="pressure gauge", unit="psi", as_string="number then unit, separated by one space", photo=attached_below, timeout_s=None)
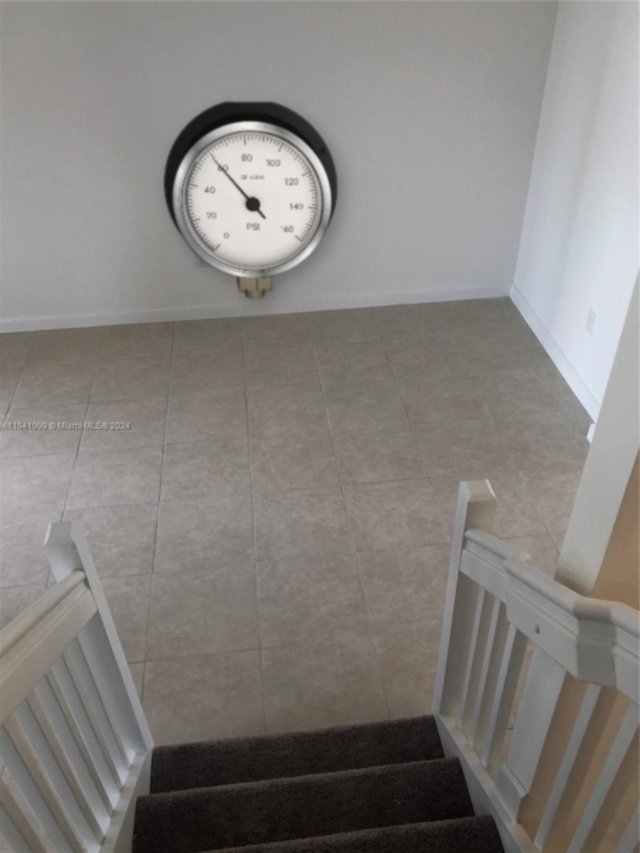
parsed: 60 psi
